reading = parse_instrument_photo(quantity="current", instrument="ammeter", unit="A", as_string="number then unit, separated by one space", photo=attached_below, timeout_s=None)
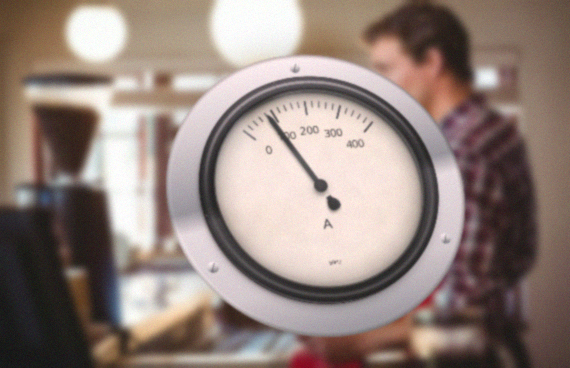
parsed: 80 A
